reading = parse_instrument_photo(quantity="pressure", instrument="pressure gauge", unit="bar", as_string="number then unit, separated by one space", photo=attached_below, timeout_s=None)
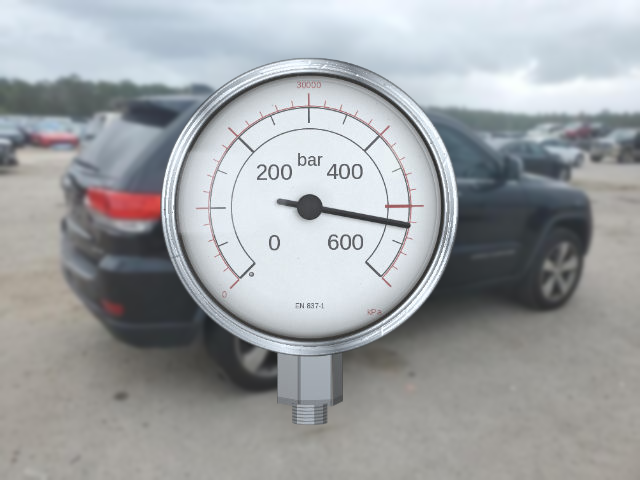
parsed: 525 bar
